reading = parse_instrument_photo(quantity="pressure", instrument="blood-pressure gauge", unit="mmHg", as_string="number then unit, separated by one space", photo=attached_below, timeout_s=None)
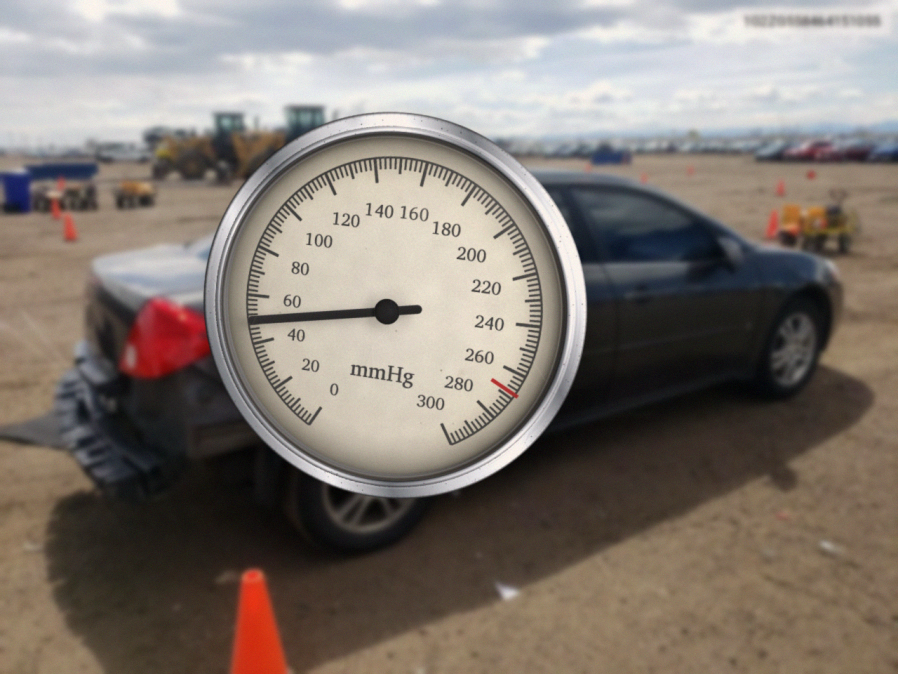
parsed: 50 mmHg
